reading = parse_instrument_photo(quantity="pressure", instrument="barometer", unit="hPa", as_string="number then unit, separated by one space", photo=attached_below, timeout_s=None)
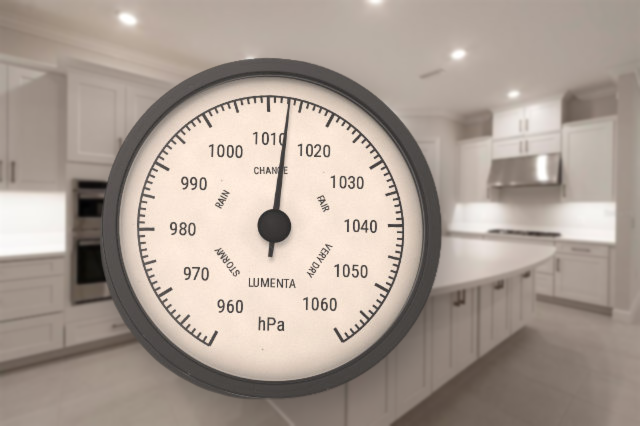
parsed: 1013 hPa
